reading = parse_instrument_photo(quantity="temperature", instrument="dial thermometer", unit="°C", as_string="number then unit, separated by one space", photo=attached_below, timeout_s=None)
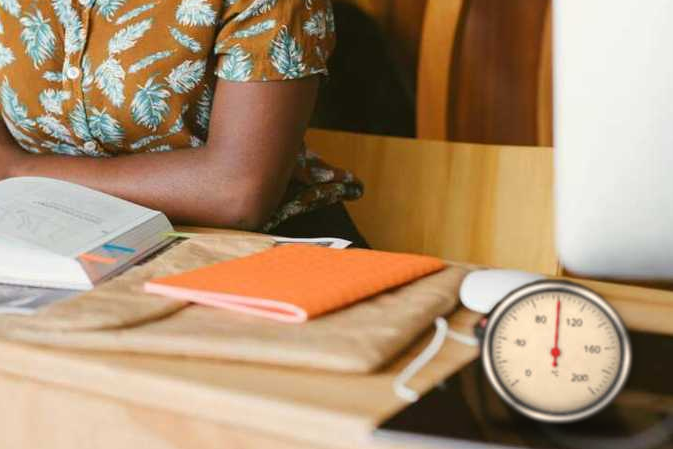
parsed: 100 °C
